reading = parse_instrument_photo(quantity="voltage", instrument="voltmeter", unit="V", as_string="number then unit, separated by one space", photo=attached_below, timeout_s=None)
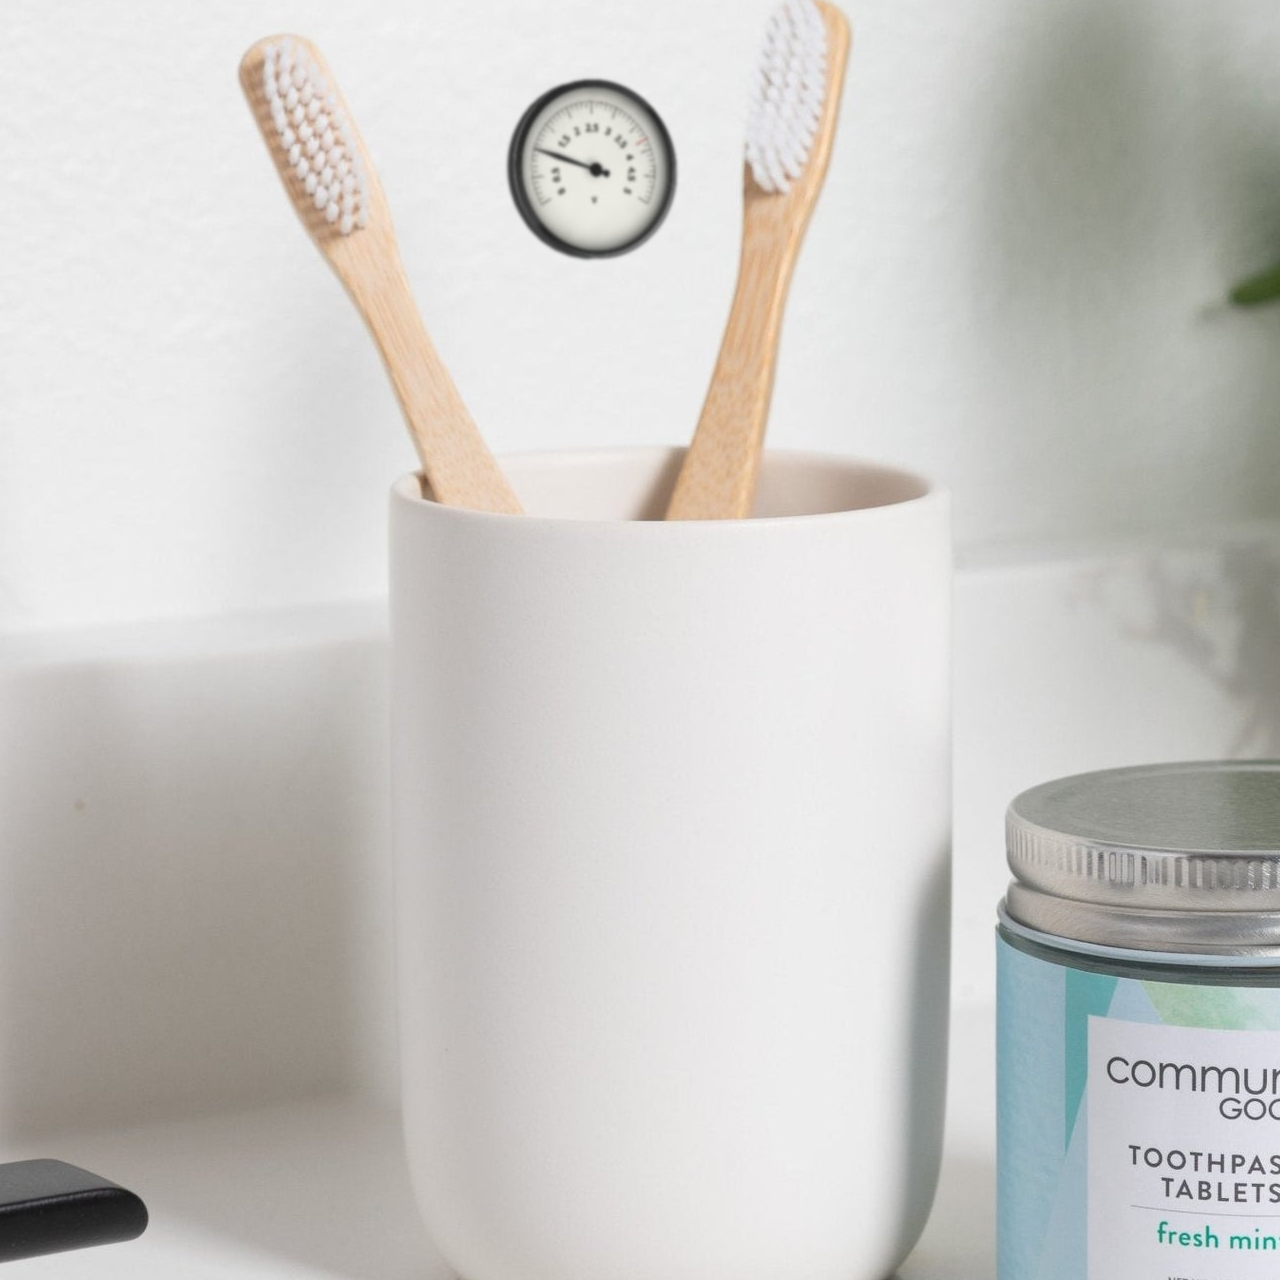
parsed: 1 V
